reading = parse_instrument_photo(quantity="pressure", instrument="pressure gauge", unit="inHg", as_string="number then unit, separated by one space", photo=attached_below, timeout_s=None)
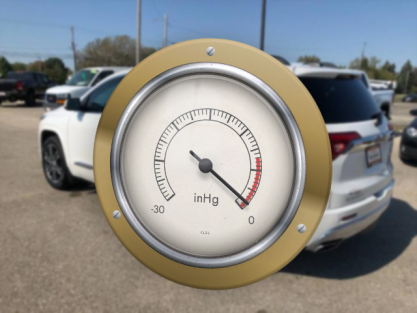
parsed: -1 inHg
